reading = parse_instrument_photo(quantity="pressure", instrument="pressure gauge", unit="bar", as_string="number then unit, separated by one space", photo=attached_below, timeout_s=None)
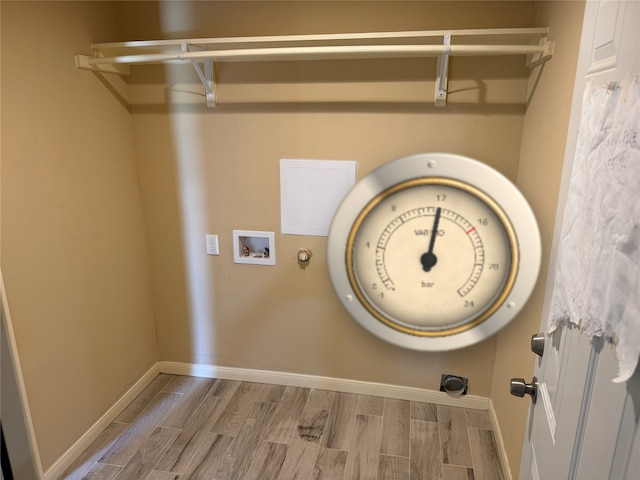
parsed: 12 bar
